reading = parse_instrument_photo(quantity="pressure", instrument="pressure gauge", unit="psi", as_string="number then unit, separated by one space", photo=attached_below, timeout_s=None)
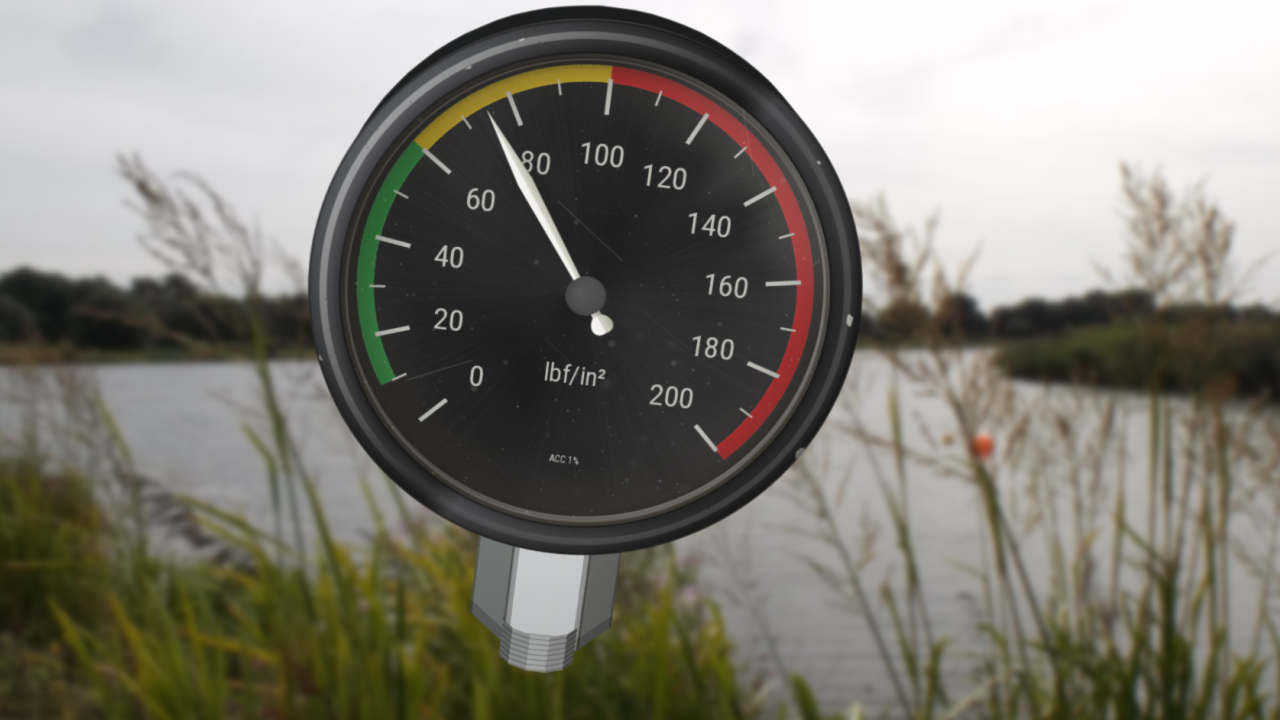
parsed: 75 psi
